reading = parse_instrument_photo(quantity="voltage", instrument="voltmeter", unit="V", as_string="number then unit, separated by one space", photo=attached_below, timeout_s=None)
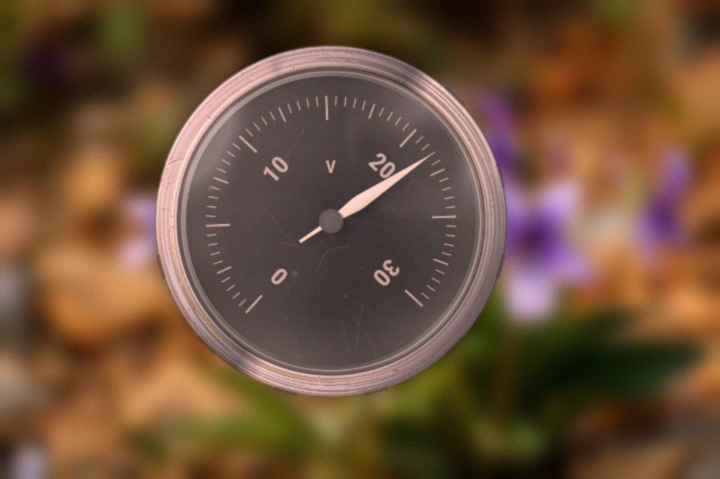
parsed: 21.5 V
